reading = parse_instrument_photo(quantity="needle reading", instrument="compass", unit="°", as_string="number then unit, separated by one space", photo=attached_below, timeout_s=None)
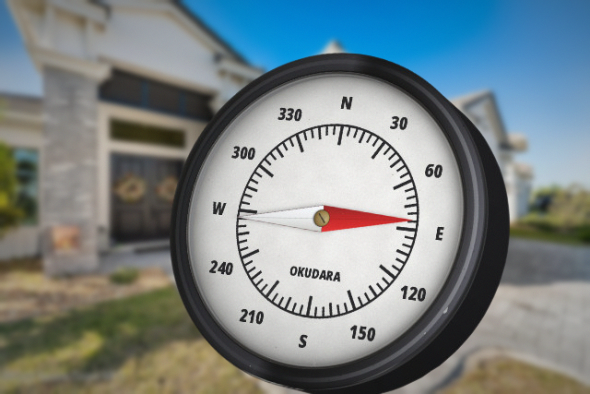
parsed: 85 °
